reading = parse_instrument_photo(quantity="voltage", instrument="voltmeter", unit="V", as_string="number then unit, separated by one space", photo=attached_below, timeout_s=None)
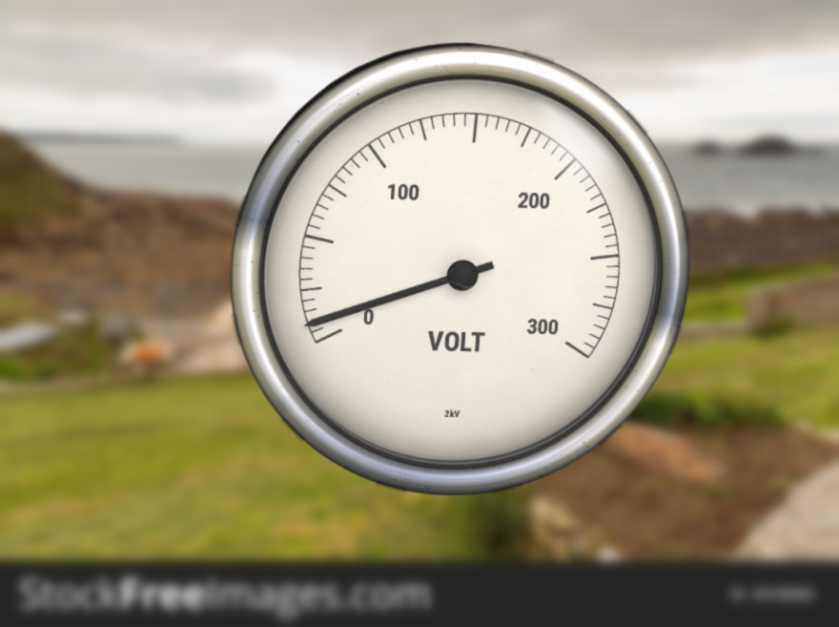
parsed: 10 V
